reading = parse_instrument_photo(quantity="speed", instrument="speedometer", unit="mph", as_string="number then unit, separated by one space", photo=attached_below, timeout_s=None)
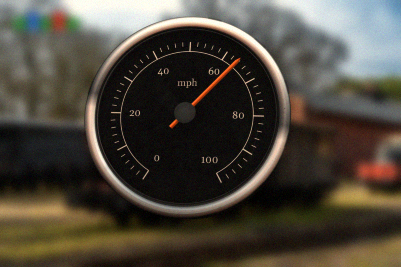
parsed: 64 mph
